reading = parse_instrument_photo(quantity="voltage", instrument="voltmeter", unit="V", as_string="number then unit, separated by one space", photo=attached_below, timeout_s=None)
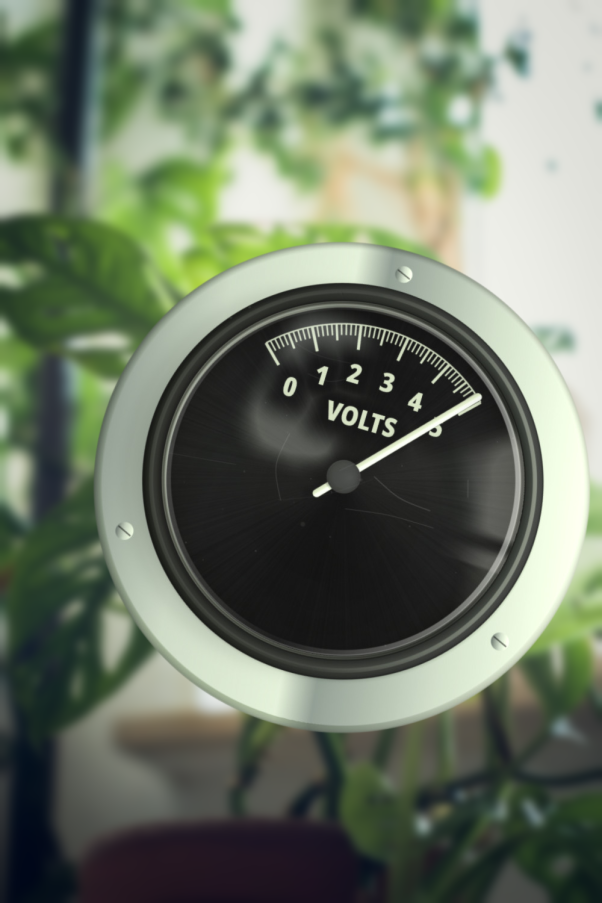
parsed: 4.9 V
